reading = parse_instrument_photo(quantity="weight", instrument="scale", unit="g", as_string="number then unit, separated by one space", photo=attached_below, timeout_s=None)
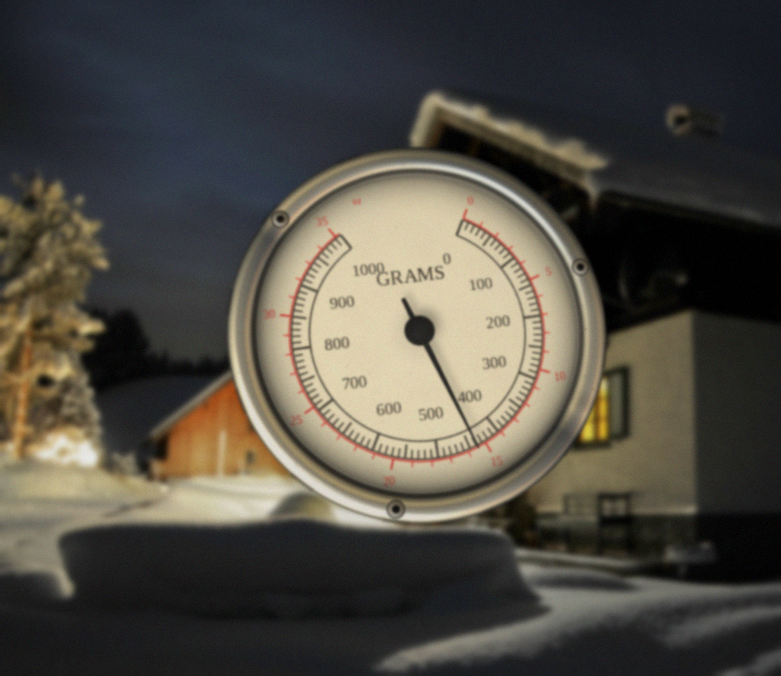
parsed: 440 g
